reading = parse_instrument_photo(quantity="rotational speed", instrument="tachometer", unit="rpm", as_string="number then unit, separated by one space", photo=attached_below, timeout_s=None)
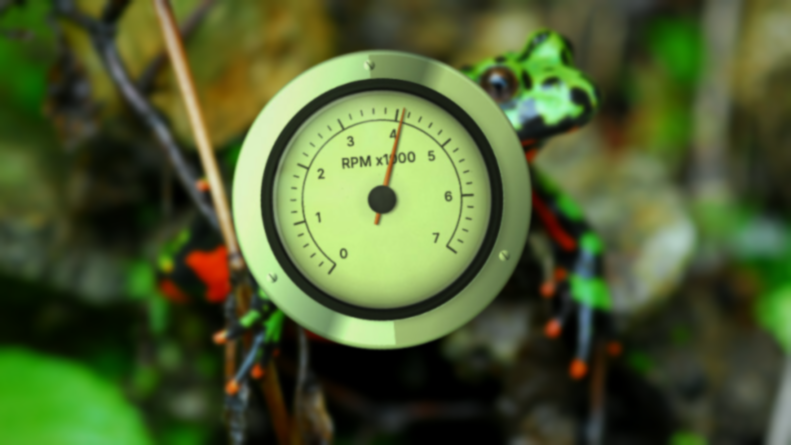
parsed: 4100 rpm
